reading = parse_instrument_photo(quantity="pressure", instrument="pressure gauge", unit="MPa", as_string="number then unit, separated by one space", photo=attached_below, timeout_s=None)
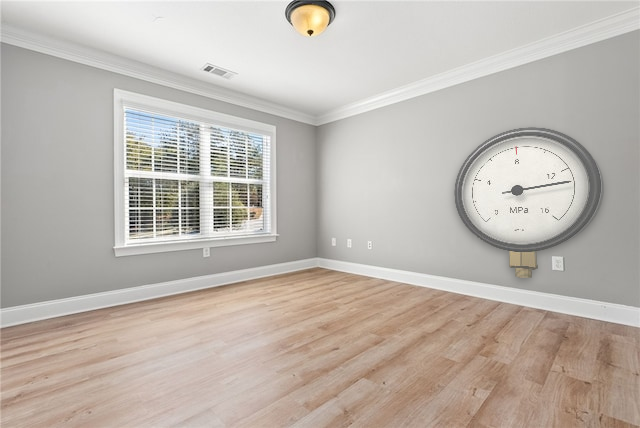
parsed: 13 MPa
